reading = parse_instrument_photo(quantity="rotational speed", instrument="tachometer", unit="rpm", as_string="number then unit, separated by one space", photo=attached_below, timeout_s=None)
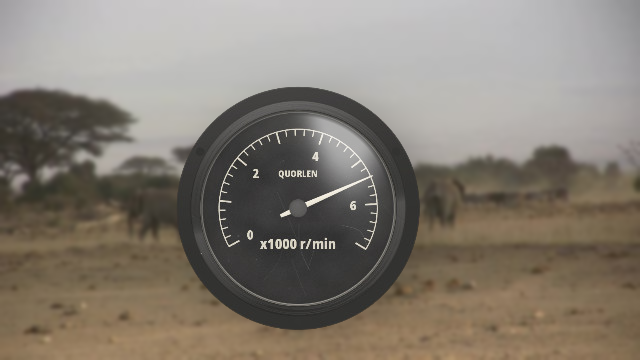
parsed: 5400 rpm
